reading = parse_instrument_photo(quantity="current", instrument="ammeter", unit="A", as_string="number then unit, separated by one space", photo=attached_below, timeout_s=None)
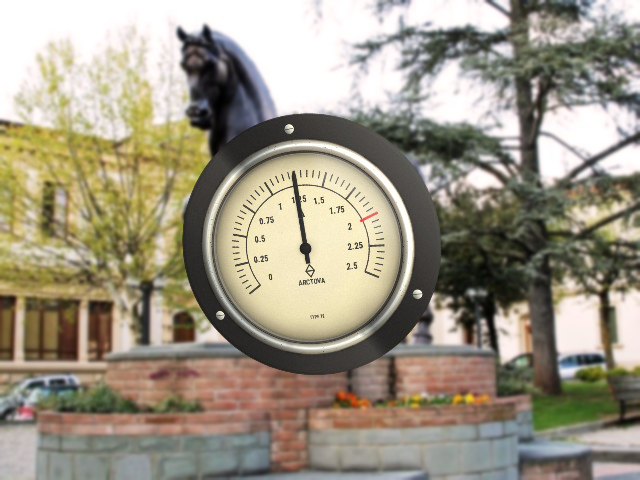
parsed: 1.25 A
